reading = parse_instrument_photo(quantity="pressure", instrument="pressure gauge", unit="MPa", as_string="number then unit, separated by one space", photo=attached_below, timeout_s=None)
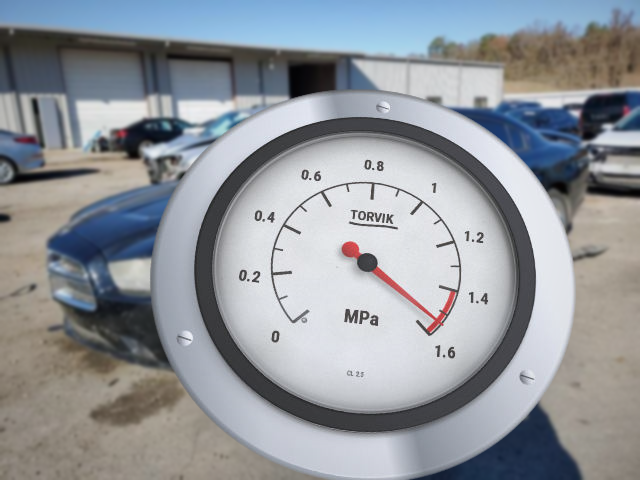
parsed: 1.55 MPa
